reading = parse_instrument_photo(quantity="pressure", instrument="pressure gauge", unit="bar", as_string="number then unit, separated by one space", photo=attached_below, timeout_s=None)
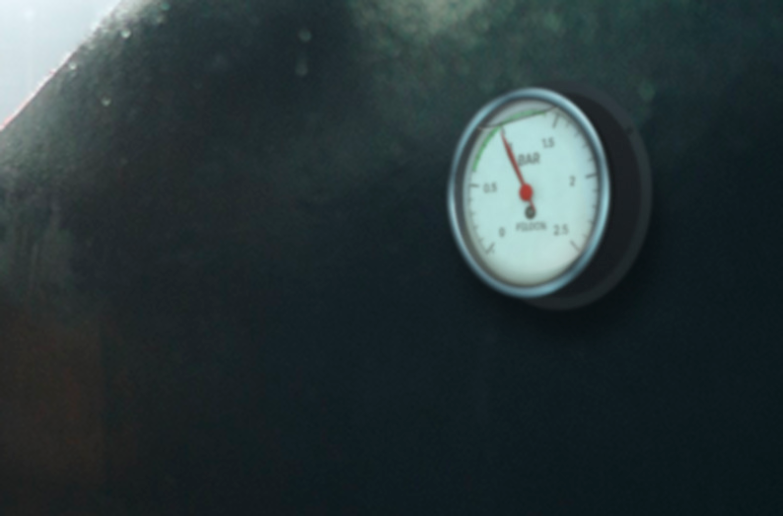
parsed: 1 bar
